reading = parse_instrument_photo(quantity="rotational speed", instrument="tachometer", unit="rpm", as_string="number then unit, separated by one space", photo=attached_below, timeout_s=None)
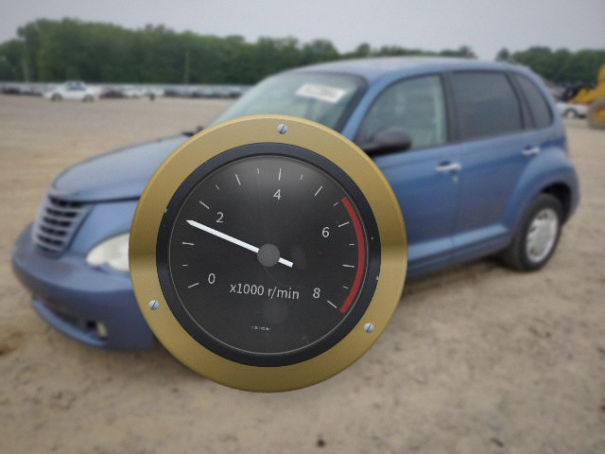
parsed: 1500 rpm
